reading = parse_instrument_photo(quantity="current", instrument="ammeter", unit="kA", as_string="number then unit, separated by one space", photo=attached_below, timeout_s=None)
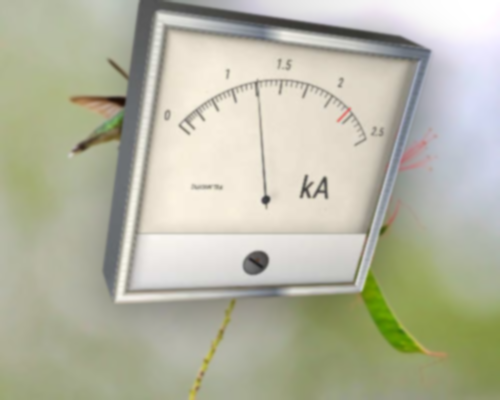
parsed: 1.25 kA
